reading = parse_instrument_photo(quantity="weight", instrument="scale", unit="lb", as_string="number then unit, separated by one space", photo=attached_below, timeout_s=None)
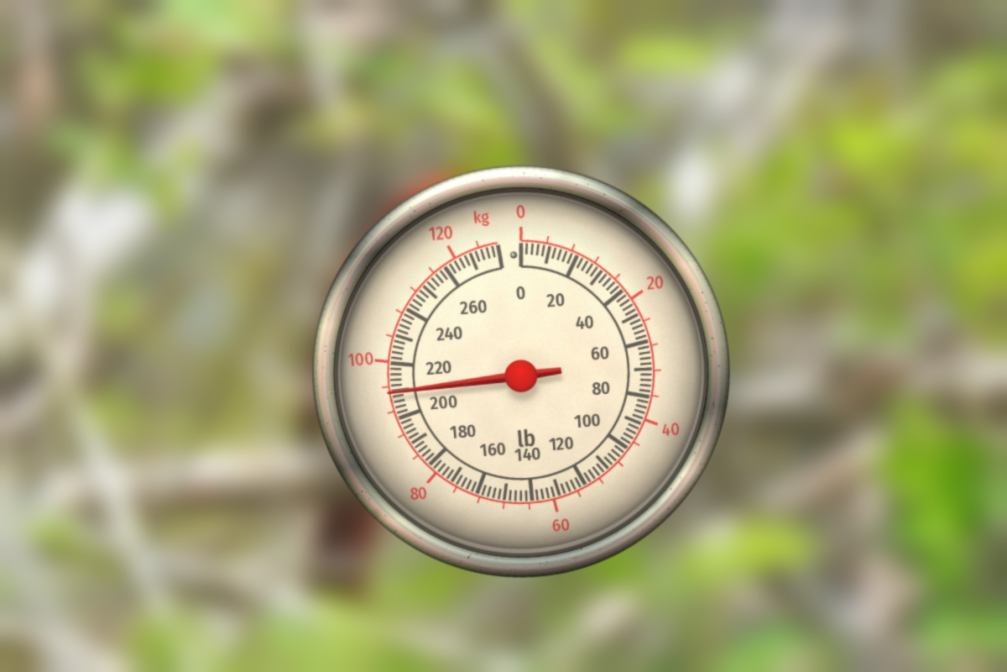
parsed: 210 lb
